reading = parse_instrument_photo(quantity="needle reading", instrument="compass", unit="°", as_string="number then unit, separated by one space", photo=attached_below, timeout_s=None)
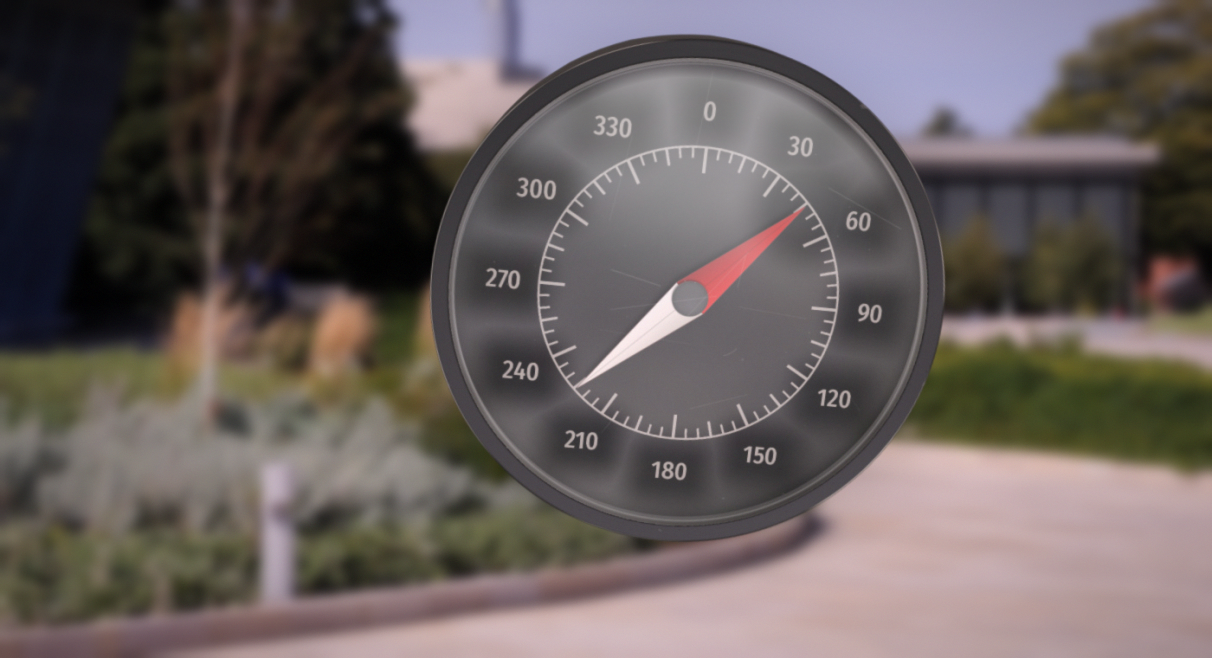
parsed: 45 °
